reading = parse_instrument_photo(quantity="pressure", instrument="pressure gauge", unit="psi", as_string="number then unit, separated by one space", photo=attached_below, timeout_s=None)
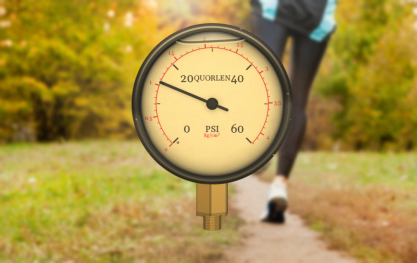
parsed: 15 psi
